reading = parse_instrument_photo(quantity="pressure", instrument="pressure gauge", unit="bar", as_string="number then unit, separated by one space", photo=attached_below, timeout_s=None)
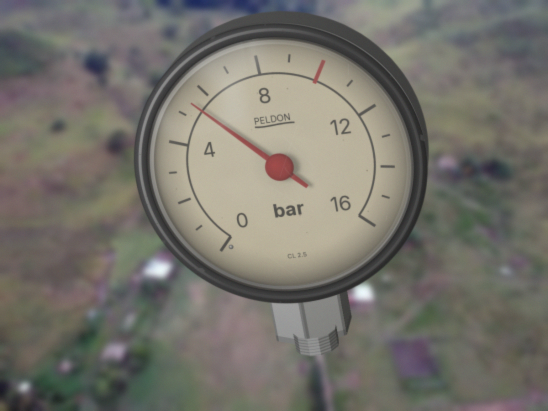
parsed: 5.5 bar
